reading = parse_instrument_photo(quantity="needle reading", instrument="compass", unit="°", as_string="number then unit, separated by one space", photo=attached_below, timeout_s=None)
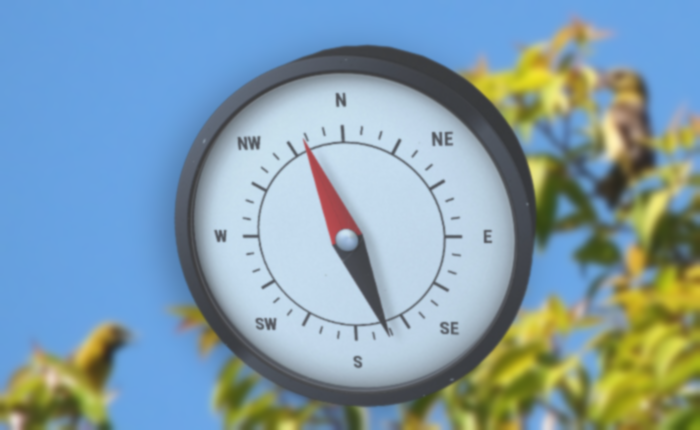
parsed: 340 °
